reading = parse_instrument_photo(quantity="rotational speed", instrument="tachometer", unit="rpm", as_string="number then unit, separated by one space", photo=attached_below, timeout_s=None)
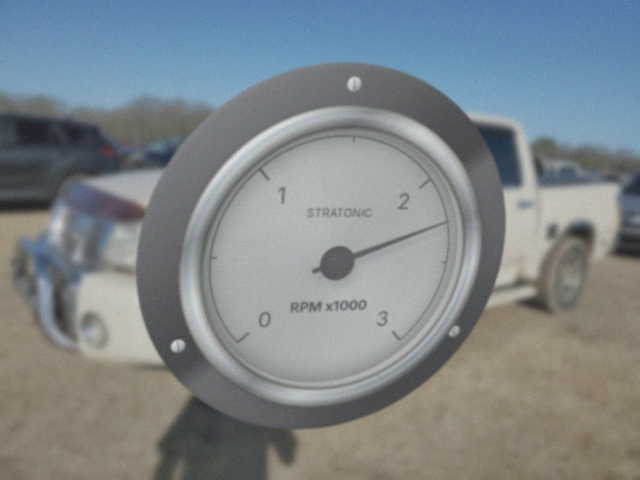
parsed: 2250 rpm
